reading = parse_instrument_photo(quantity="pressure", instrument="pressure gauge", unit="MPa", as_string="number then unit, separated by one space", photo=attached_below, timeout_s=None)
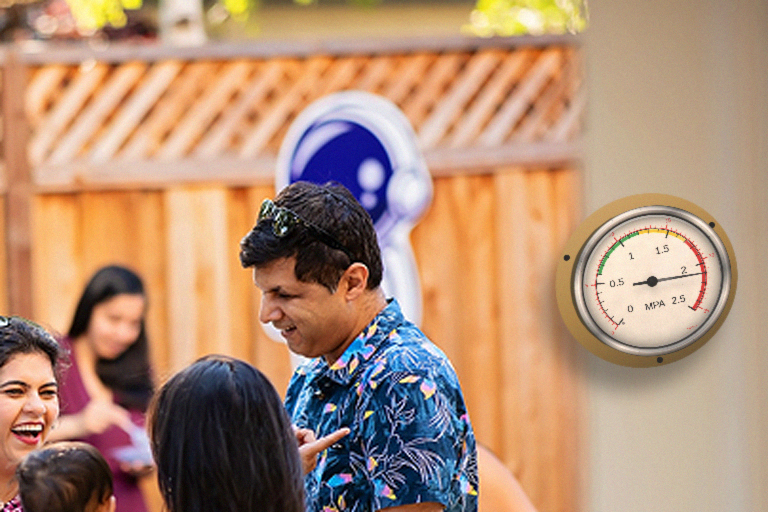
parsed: 2.1 MPa
